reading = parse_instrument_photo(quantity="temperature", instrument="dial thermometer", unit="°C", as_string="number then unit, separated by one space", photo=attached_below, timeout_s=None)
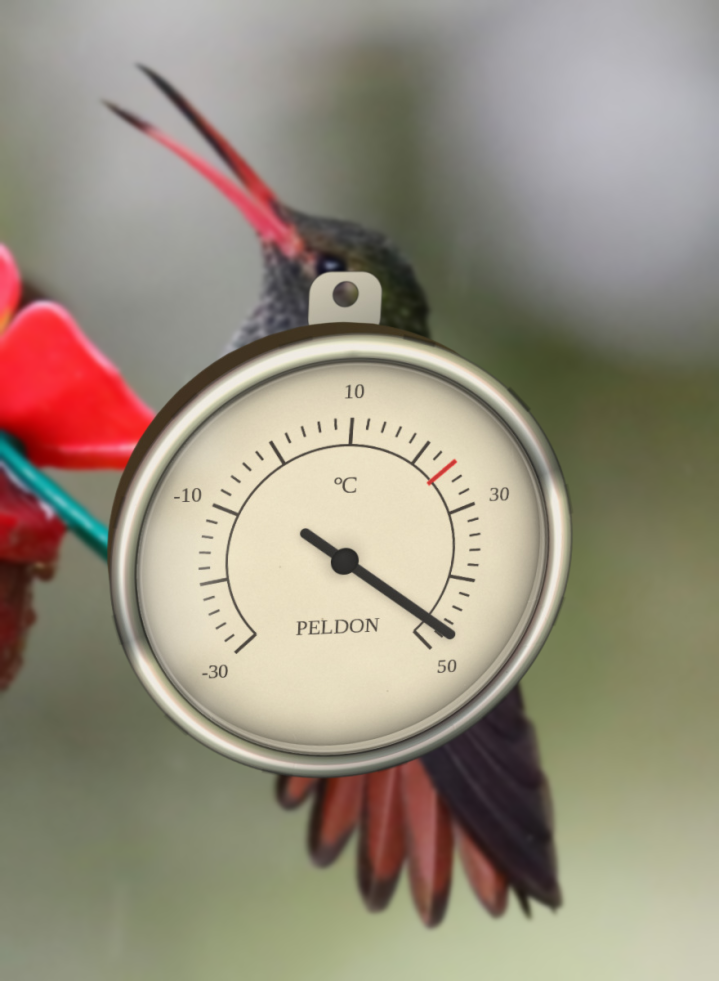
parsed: 47 °C
